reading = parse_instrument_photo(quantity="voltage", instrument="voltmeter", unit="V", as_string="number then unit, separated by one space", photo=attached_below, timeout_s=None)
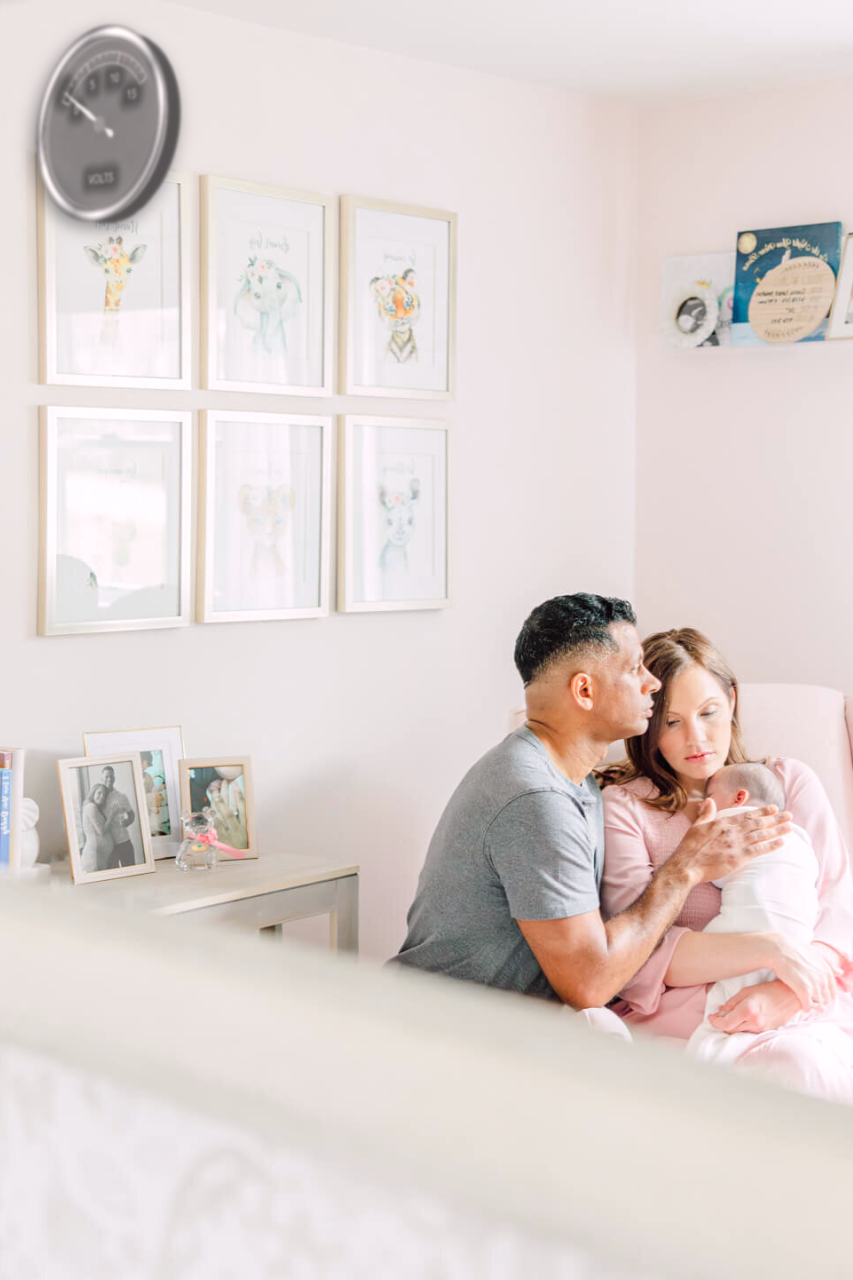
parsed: 1 V
